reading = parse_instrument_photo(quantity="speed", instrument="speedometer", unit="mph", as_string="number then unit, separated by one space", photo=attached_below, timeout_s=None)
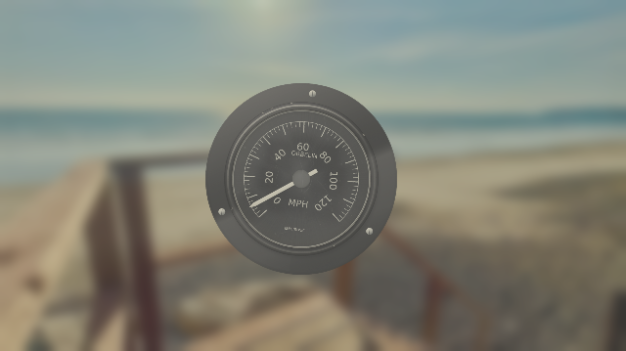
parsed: 6 mph
